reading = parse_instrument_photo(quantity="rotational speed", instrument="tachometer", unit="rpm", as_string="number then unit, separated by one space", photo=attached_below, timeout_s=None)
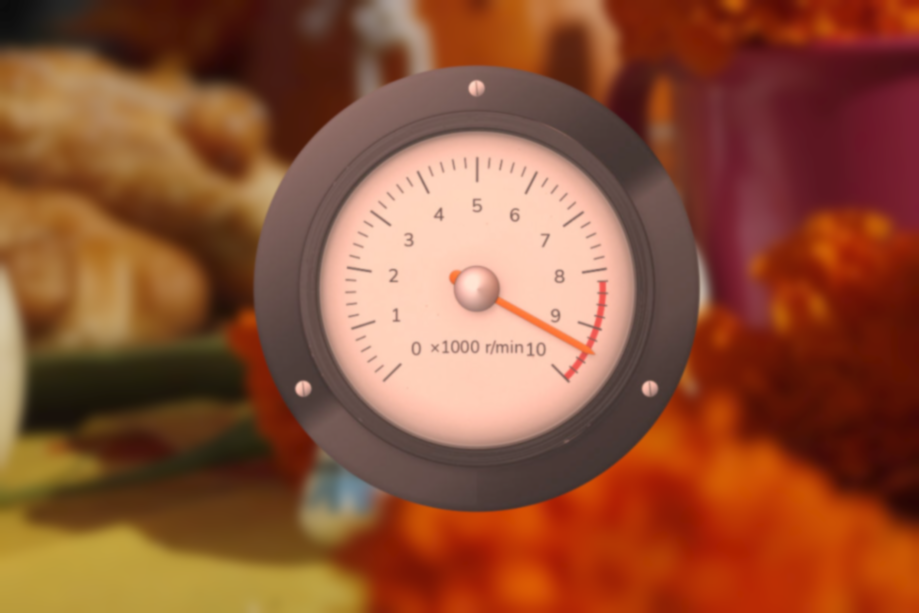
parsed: 9400 rpm
